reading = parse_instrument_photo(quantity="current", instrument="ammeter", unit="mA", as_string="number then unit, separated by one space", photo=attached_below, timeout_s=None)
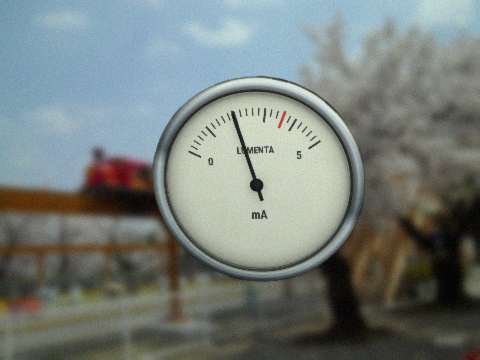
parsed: 2 mA
